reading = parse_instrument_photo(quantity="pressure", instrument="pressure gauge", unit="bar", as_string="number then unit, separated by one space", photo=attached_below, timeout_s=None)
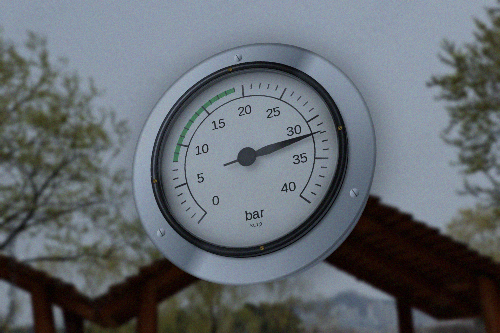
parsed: 32 bar
